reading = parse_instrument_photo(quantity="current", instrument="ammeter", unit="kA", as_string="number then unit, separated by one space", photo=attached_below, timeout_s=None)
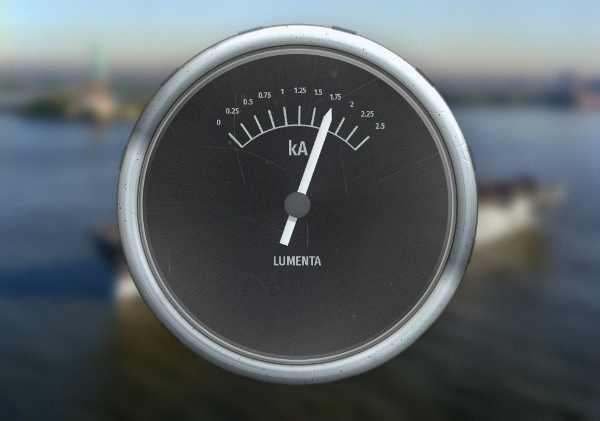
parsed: 1.75 kA
